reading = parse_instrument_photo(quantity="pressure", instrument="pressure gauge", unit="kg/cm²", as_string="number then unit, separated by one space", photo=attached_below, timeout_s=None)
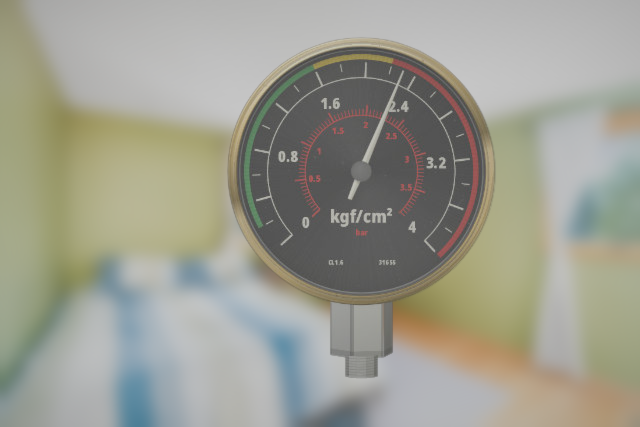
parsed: 2.3 kg/cm²
